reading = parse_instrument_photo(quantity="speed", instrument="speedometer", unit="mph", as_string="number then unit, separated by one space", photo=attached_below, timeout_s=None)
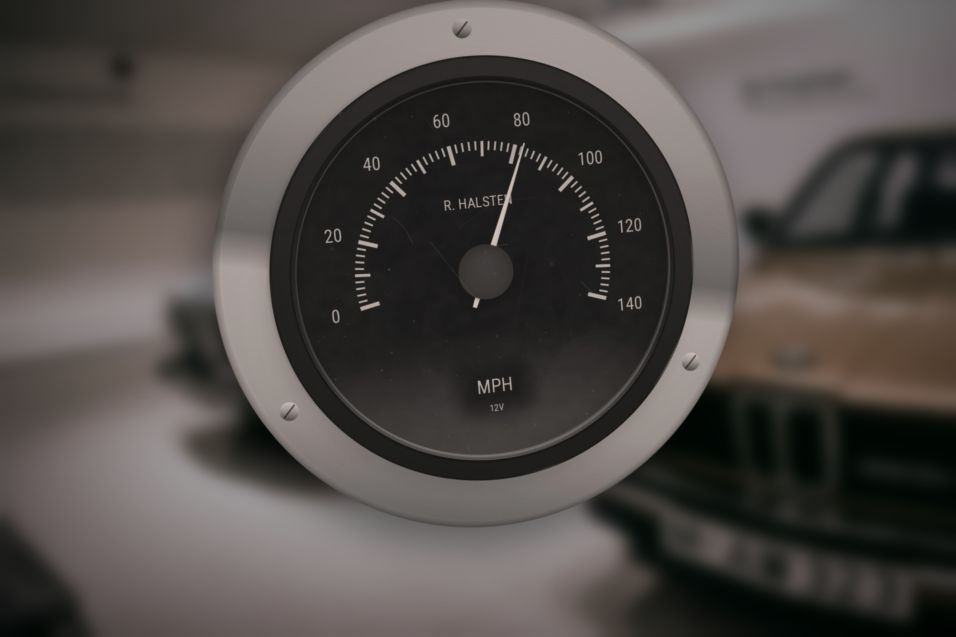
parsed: 82 mph
